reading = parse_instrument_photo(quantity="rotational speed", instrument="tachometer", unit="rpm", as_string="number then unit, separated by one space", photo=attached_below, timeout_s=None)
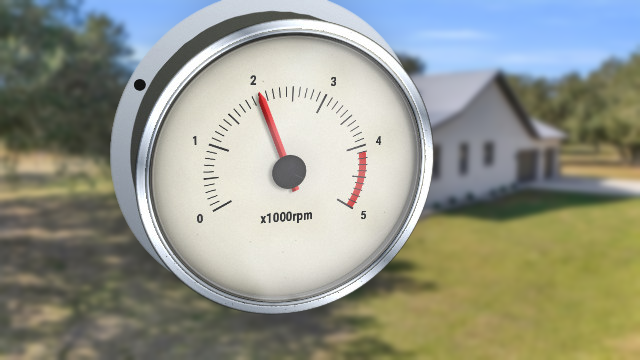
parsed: 2000 rpm
